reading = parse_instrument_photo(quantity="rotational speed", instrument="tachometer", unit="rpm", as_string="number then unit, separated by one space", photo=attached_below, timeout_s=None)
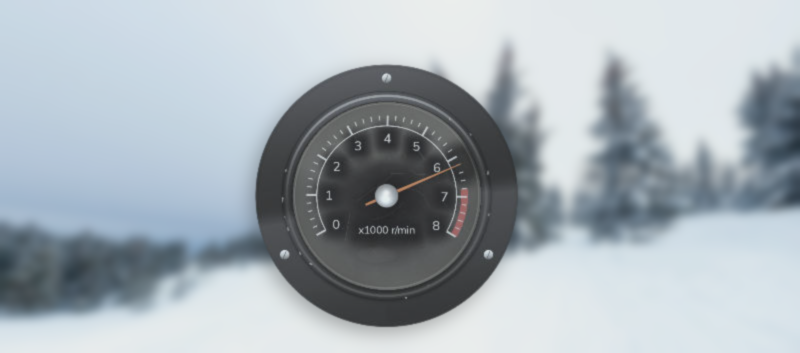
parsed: 6200 rpm
